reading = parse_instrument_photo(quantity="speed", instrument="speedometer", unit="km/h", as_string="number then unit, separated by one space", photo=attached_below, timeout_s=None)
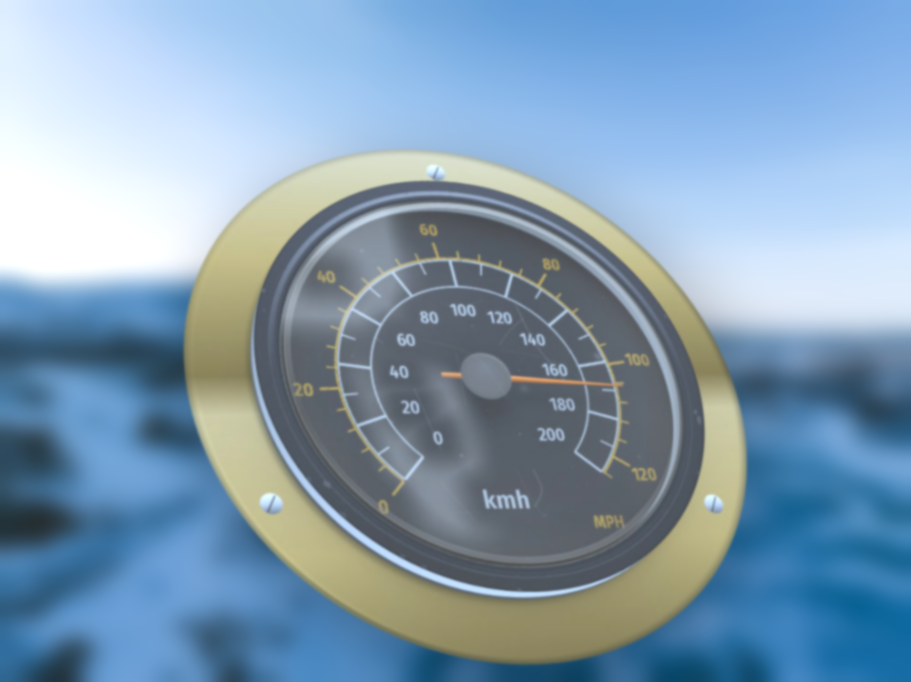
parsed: 170 km/h
